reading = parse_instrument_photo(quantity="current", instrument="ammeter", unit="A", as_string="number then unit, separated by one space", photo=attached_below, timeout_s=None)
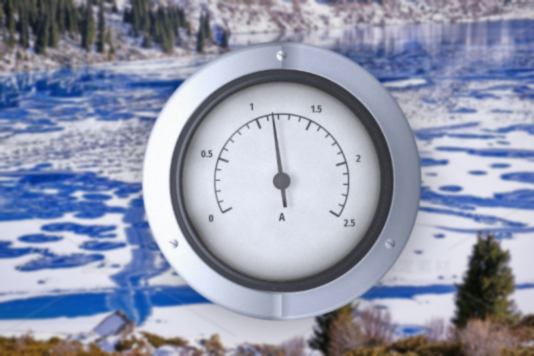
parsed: 1.15 A
